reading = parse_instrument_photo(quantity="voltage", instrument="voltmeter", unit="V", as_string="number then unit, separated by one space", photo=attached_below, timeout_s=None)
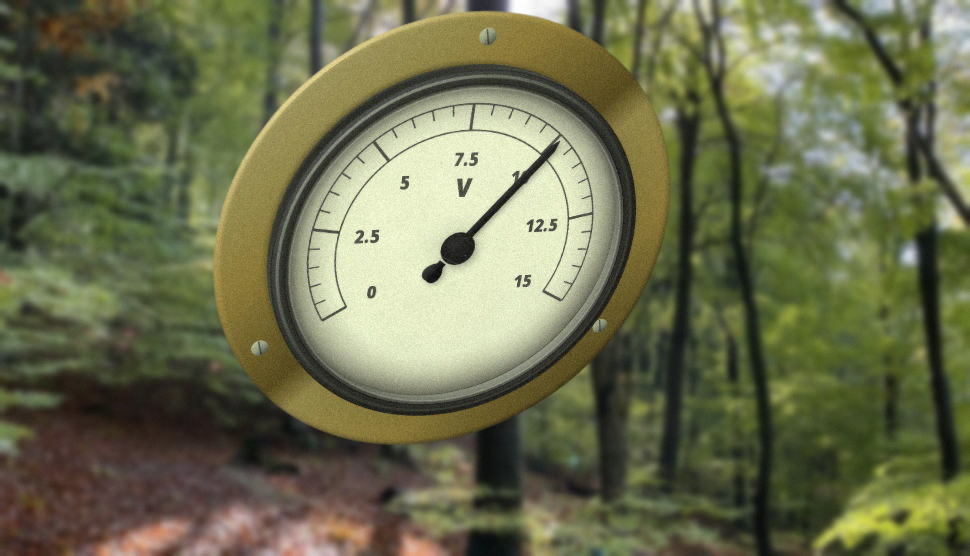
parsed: 10 V
